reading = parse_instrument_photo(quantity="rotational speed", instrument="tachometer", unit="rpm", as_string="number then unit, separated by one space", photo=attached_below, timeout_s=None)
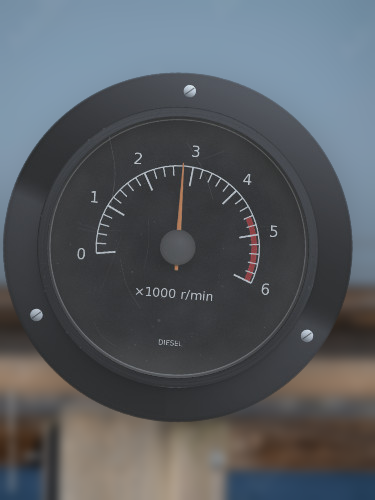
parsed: 2800 rpm
